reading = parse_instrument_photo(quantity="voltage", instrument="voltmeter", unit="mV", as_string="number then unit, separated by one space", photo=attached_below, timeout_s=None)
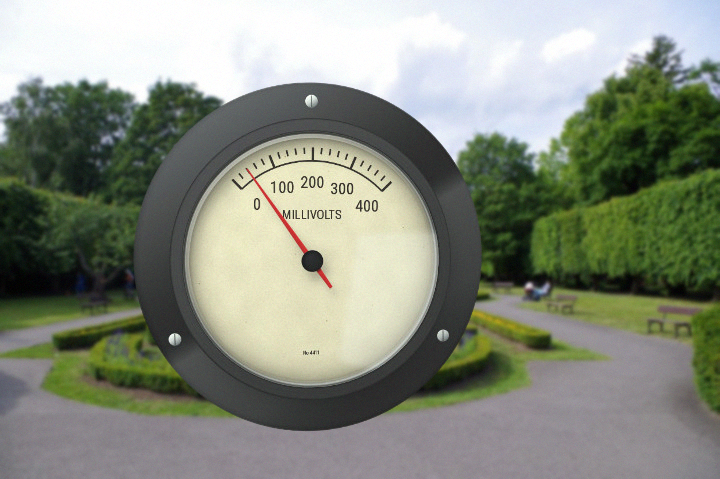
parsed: 40 mV
